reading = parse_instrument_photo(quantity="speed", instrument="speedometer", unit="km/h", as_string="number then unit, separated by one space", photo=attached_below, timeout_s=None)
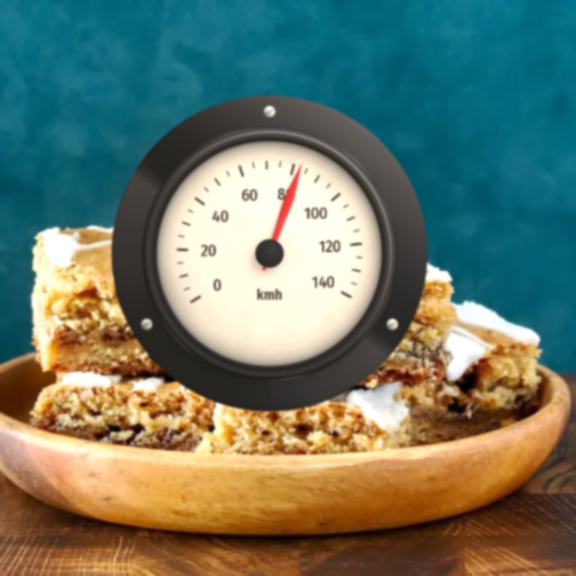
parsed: 82.5 km/h
